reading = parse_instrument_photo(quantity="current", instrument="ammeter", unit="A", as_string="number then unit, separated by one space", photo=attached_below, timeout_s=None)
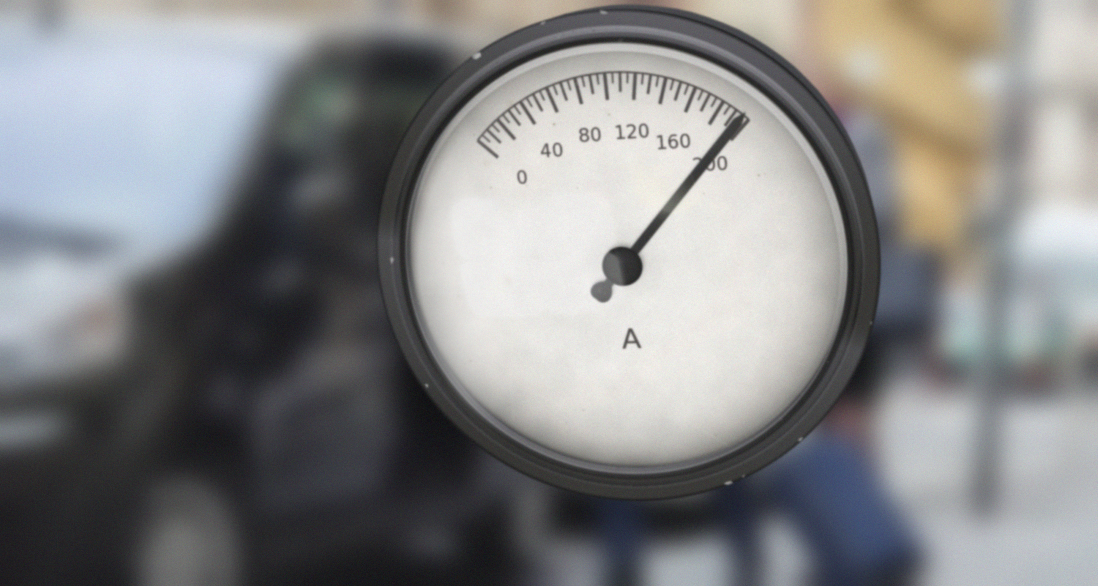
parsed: 195 A
